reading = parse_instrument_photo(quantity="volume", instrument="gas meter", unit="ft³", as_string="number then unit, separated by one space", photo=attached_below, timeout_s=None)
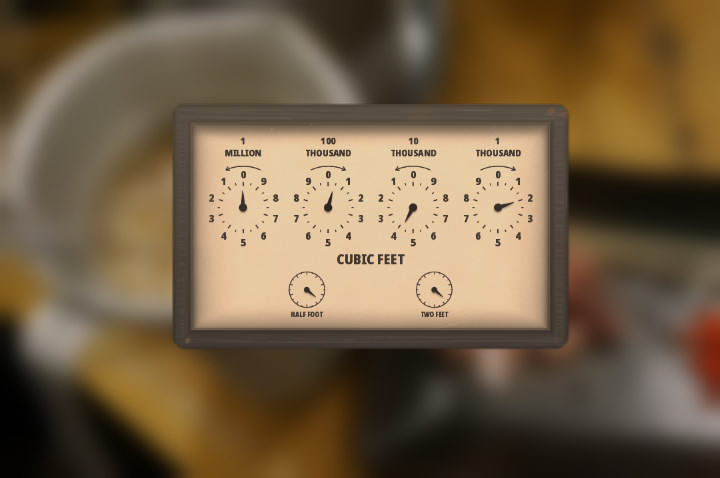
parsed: 4200 ft³
